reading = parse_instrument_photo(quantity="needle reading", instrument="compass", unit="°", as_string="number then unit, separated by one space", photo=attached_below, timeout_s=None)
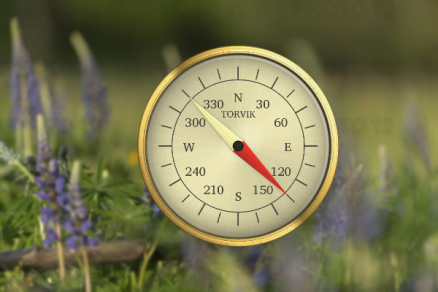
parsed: 135 °
